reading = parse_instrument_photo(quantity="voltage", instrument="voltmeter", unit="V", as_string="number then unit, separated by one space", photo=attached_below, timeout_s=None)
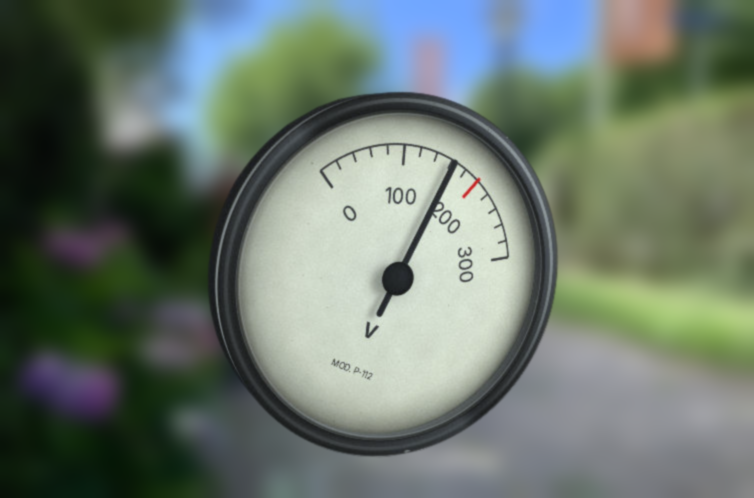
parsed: 160 V
